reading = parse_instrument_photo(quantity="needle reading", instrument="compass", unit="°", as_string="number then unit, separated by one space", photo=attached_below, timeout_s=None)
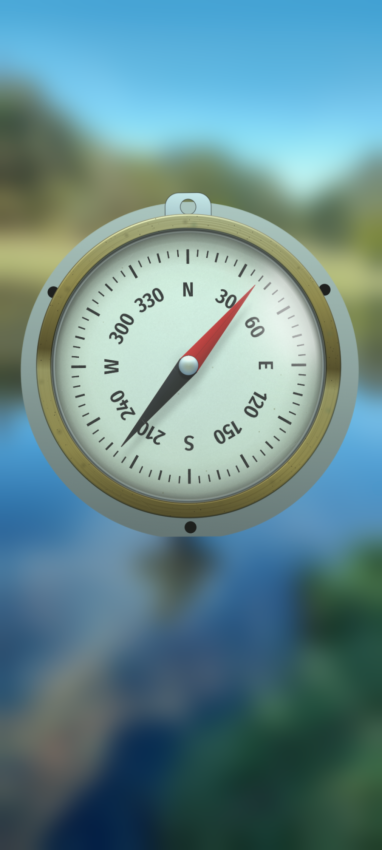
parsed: 40 °
